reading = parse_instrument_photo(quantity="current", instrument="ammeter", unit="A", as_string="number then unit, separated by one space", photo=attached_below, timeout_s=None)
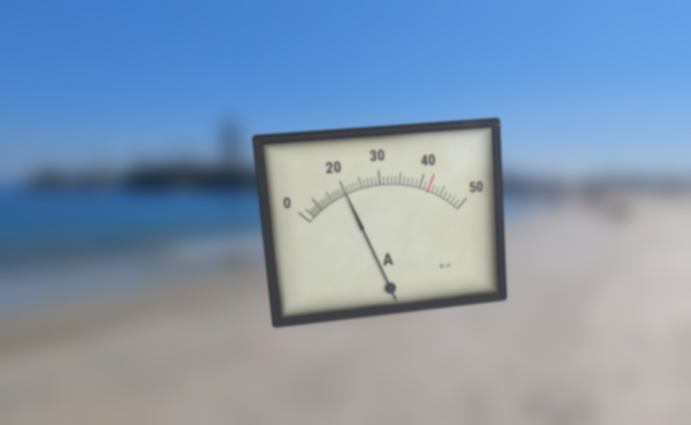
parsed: 20 A
